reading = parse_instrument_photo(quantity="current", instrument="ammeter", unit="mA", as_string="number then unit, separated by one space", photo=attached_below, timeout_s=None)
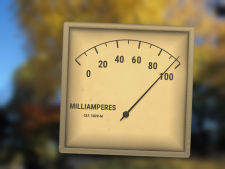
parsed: 95 mA
